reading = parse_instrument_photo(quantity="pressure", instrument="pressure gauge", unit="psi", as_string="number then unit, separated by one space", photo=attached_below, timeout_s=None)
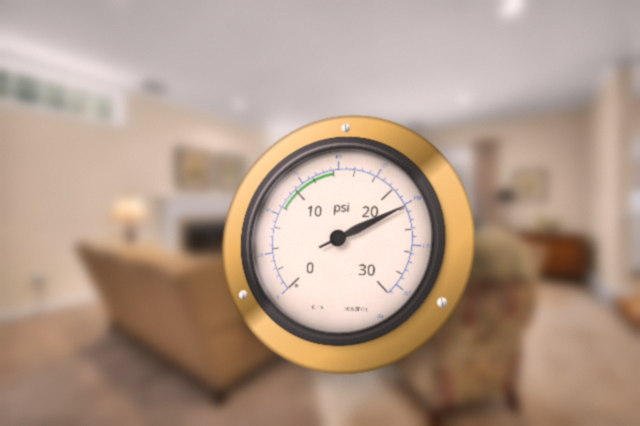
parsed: 22 psi
